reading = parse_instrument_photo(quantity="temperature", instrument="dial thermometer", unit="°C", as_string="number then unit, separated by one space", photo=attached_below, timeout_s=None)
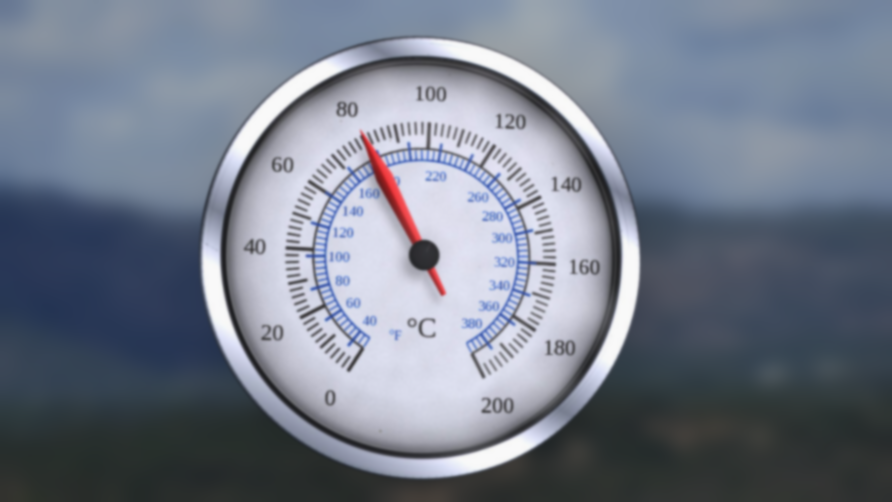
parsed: 80 °C
